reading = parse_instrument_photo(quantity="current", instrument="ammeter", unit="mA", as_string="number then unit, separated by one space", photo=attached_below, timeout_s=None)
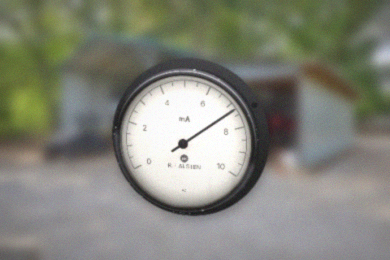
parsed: 7.25 mA
